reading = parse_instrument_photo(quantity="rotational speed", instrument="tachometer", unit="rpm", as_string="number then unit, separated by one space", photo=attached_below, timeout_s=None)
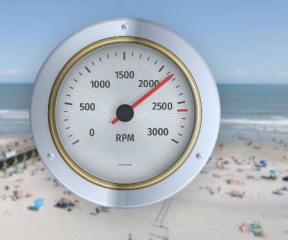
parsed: 2150 rpm
